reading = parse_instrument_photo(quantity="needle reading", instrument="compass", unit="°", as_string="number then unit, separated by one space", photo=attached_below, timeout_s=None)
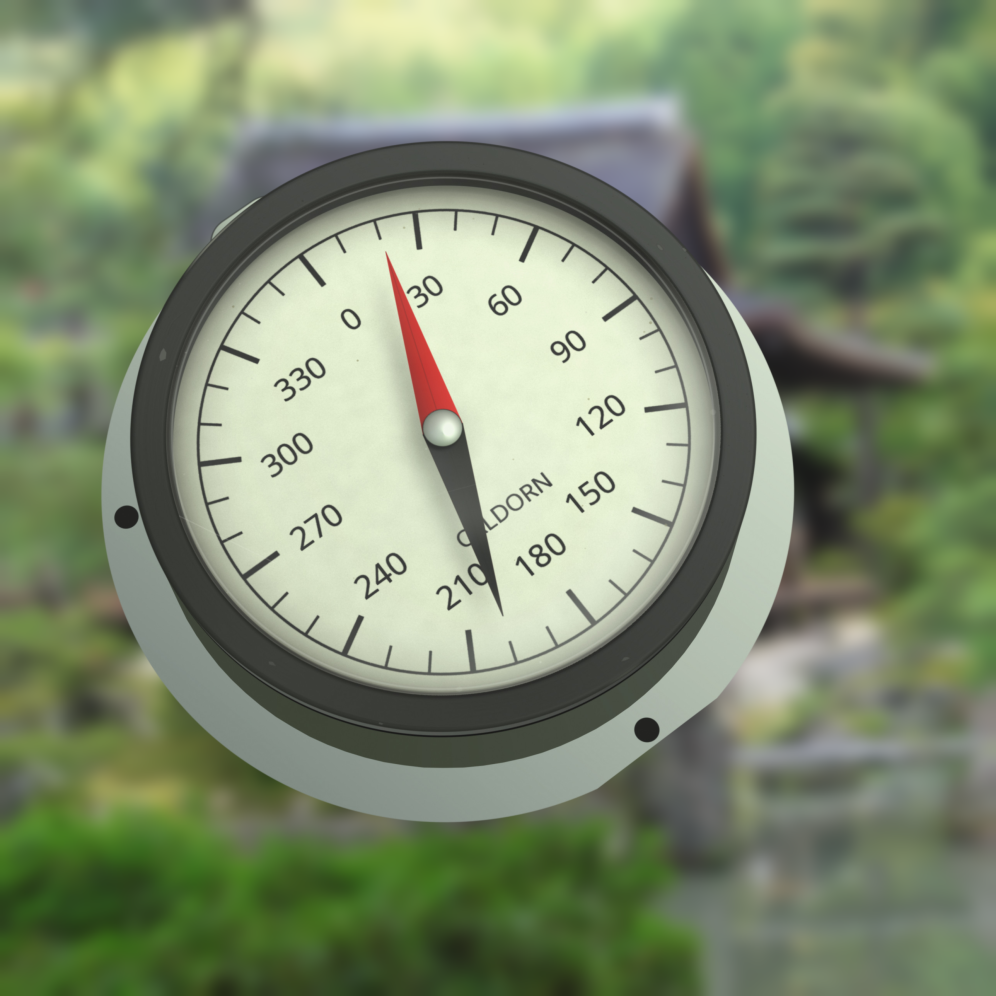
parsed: 20 °
